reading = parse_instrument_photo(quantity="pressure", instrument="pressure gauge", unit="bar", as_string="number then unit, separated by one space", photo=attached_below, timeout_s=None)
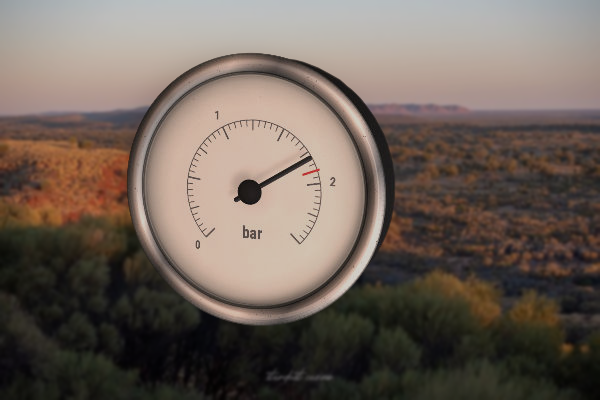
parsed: 1.8 bar
